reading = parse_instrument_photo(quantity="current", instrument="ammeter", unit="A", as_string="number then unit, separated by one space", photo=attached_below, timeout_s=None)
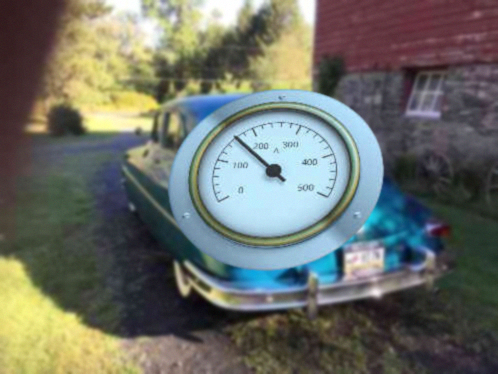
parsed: 160 A
